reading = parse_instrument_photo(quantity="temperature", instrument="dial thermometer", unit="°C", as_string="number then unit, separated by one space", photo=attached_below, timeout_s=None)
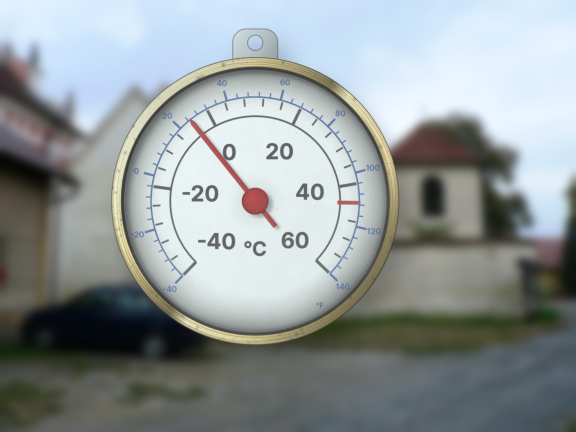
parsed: -4 °C
